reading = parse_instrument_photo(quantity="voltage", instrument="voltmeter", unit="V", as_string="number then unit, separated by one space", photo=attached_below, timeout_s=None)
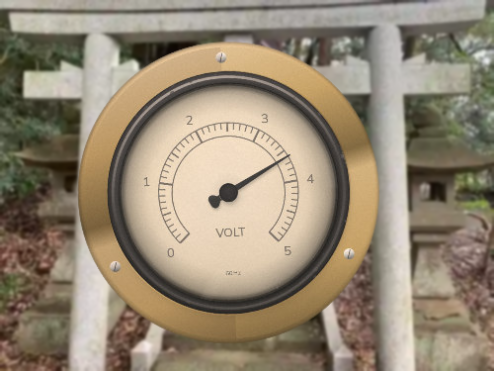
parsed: 3.6 V
